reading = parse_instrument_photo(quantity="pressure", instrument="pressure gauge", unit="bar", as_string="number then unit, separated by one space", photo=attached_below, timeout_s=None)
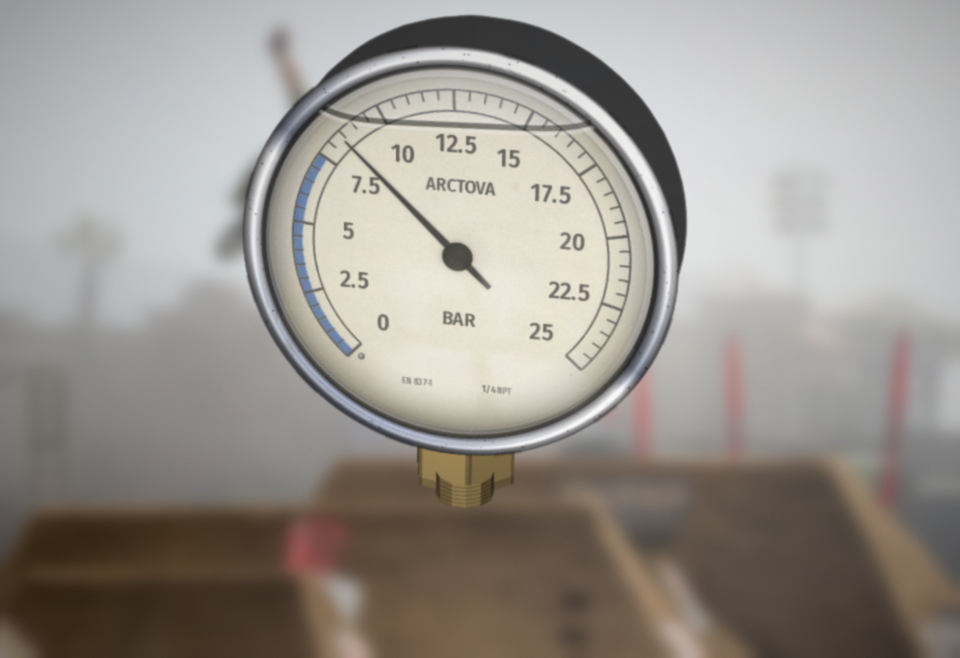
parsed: 8.5 bar
